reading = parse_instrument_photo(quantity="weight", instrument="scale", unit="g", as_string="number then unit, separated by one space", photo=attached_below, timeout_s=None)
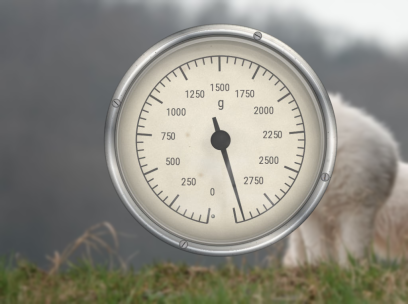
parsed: 2950 g
